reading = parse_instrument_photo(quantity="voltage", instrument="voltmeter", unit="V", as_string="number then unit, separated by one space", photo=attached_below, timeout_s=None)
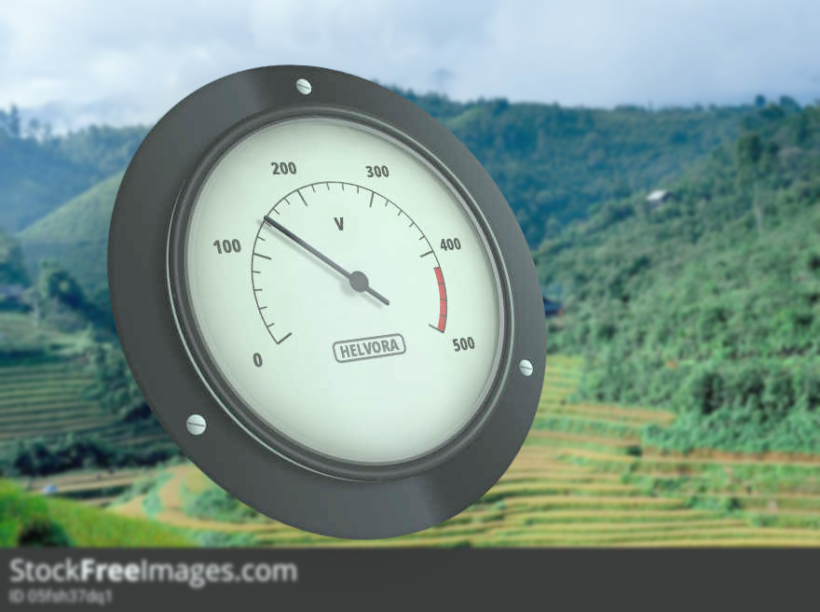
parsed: 140 V
